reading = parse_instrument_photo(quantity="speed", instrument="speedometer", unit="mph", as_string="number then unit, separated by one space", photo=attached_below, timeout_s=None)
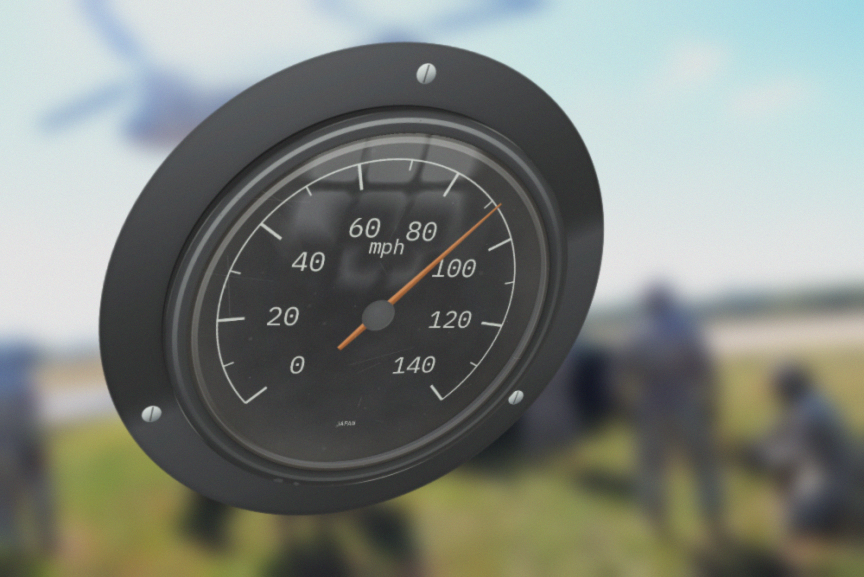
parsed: 90 mph
